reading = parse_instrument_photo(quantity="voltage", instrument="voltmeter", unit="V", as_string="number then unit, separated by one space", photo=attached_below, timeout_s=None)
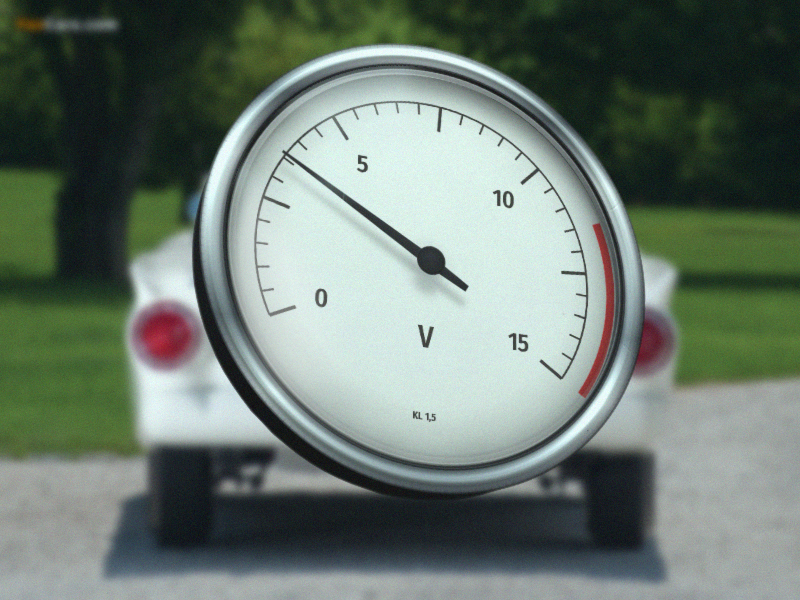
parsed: 3.5 V
